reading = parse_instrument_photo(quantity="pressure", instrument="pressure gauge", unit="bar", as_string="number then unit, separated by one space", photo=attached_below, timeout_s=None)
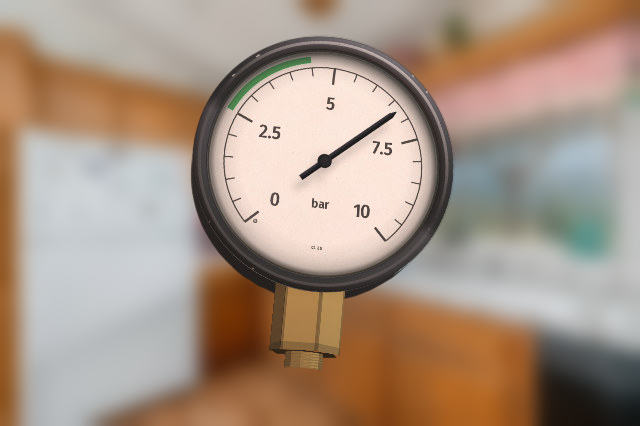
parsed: 6.75 bar
